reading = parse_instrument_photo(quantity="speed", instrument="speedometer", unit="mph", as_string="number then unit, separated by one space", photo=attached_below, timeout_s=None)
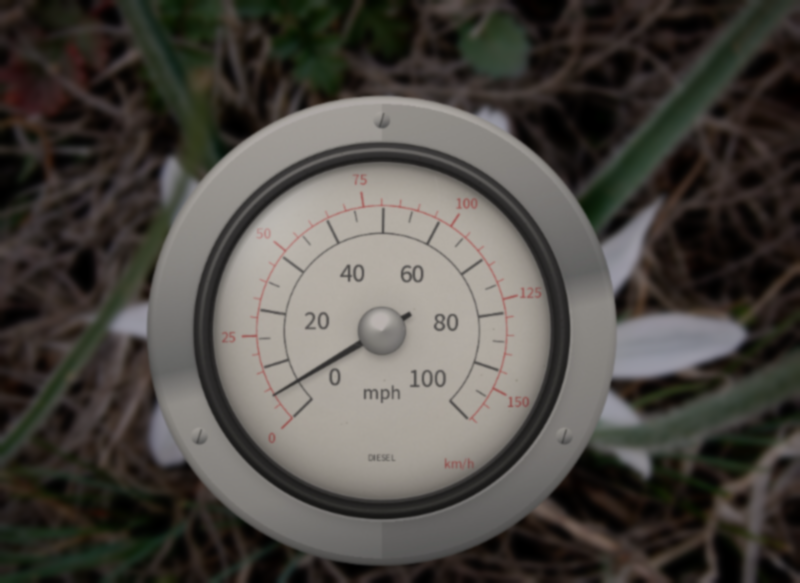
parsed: 5 mph
